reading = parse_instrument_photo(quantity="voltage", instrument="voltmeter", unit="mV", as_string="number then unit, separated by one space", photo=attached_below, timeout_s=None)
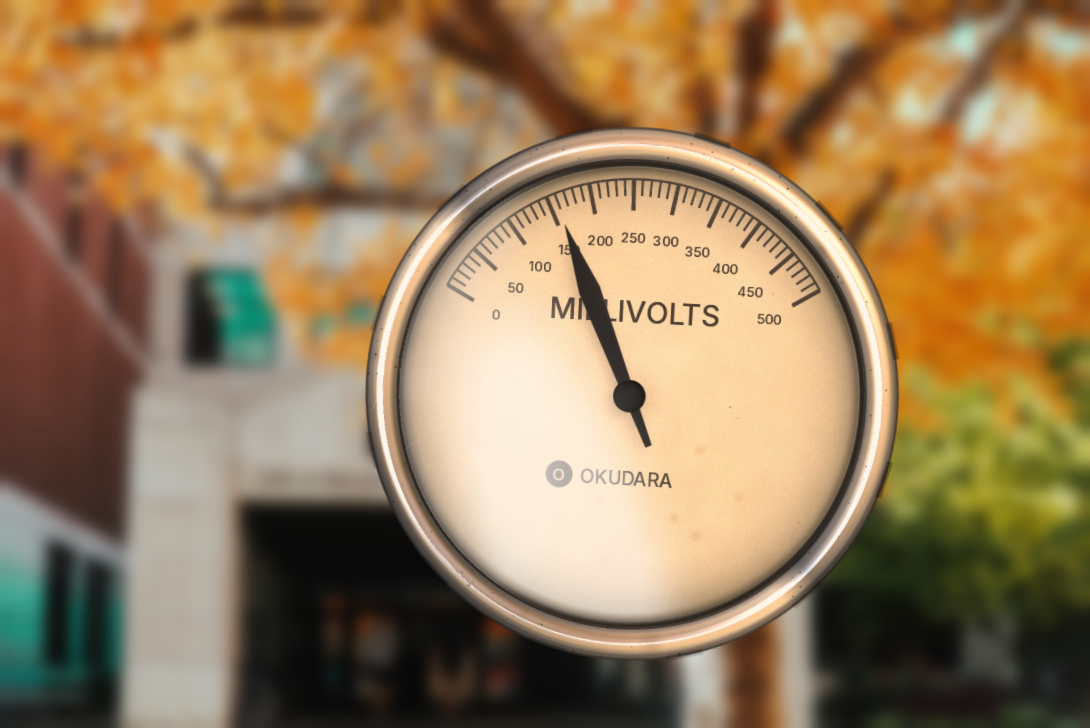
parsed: 160 mV
